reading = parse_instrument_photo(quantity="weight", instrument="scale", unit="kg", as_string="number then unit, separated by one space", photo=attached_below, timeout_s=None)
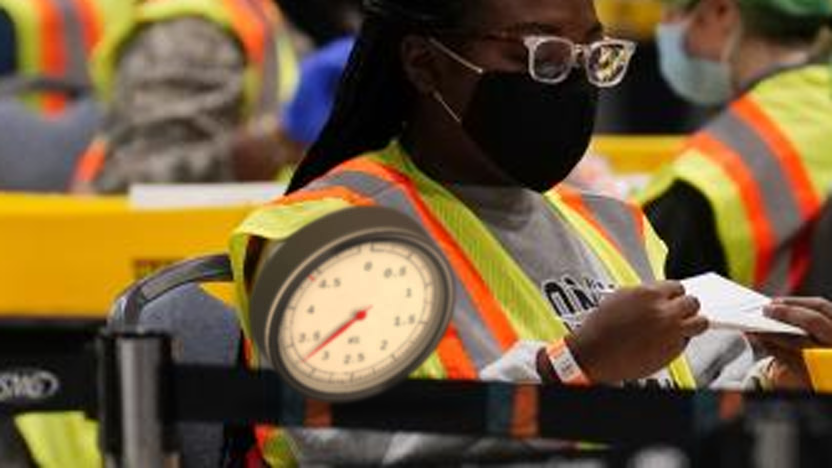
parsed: 3.25 kg
